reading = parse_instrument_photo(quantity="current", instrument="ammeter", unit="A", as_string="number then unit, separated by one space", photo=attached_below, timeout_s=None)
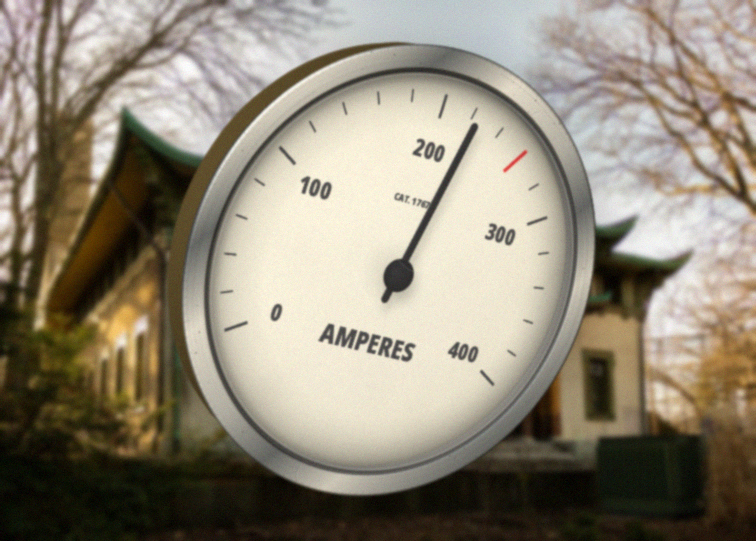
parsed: 220 A
